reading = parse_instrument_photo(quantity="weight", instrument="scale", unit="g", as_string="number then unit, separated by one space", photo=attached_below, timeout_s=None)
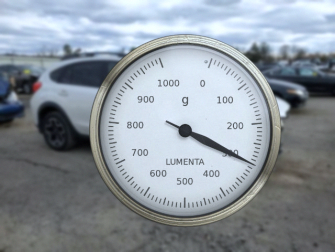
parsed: 300 g
